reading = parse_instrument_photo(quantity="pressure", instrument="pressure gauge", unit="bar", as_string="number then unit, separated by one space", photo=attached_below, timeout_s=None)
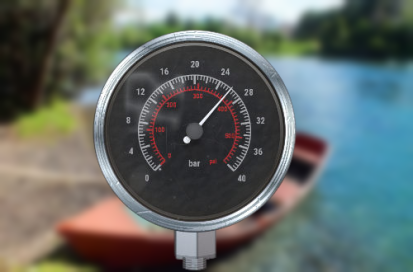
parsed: 26 bar
